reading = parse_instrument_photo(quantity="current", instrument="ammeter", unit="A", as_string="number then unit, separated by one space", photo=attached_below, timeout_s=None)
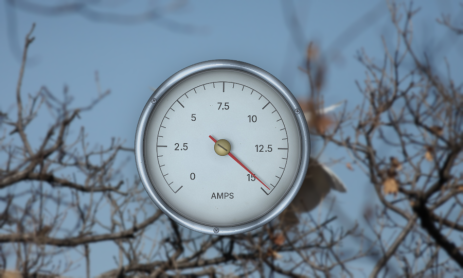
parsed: 14.75 A
